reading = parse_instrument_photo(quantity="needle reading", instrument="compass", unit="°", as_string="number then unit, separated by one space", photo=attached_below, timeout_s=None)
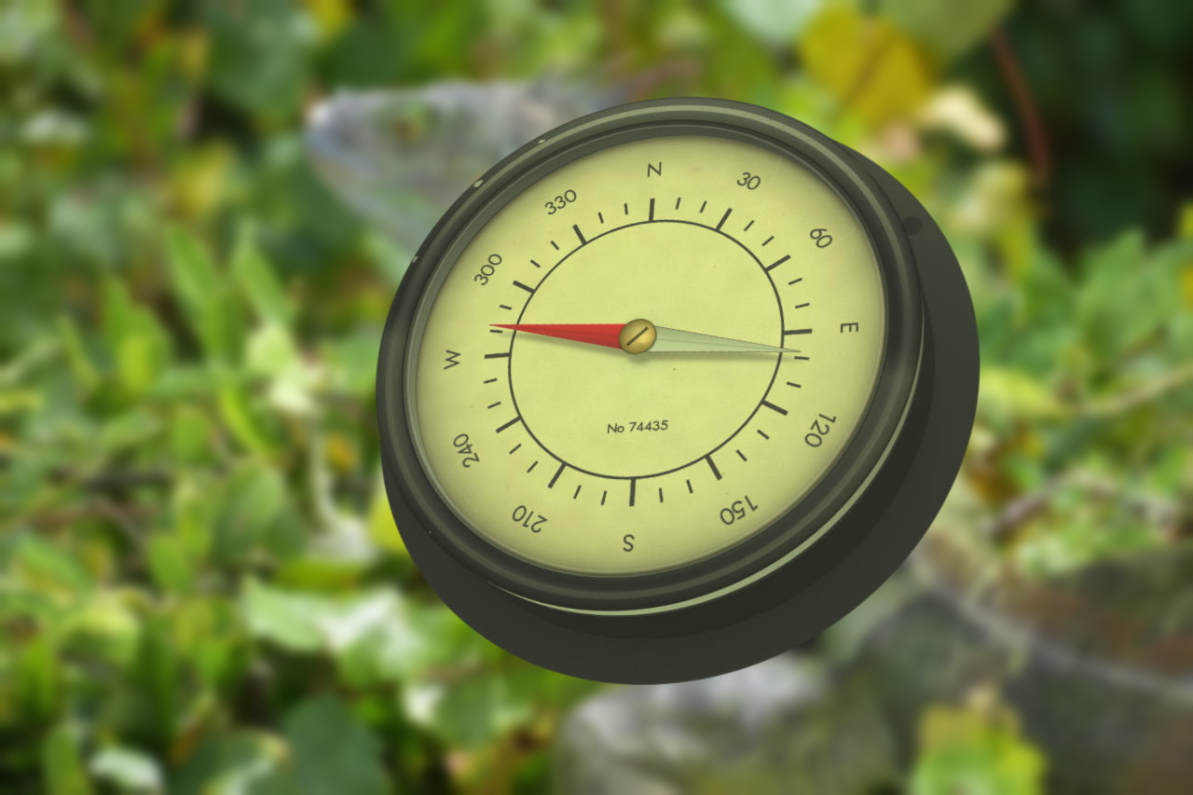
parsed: 280 °
